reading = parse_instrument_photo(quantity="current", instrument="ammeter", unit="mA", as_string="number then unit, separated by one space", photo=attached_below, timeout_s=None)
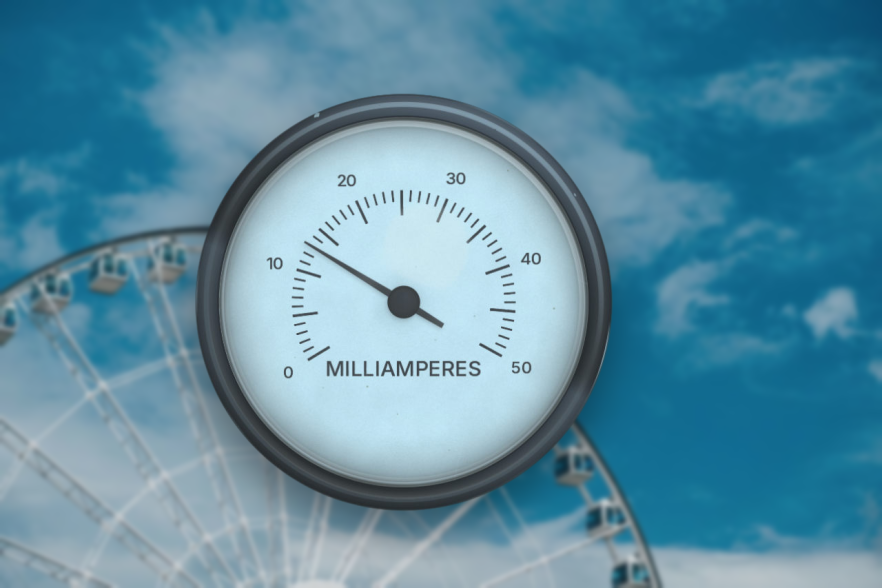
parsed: 13 mA
